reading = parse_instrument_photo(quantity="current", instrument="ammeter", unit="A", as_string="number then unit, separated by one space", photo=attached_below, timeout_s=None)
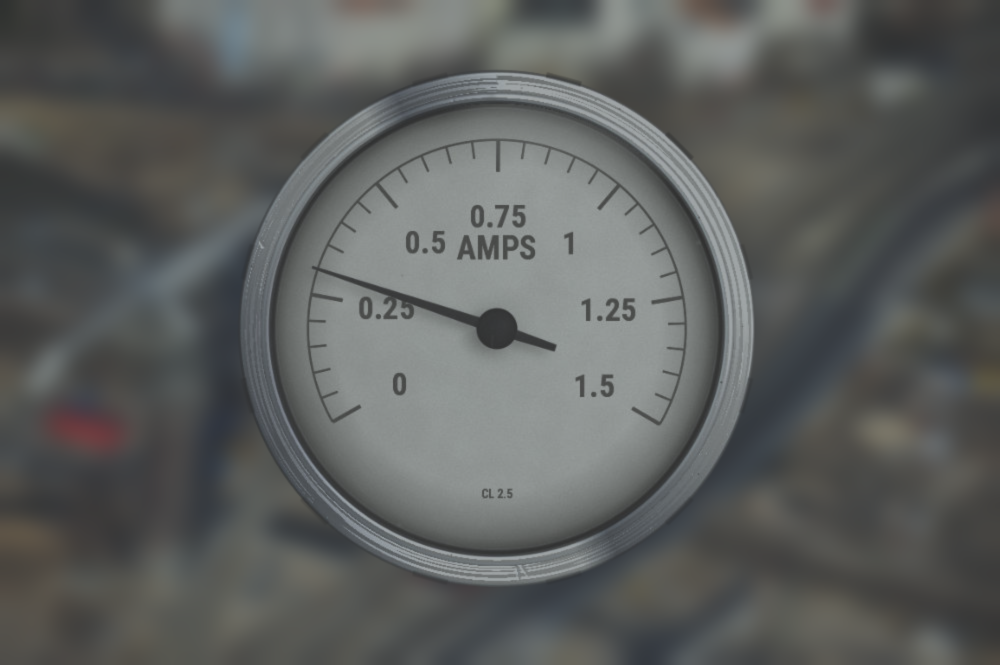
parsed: 0.3 A
